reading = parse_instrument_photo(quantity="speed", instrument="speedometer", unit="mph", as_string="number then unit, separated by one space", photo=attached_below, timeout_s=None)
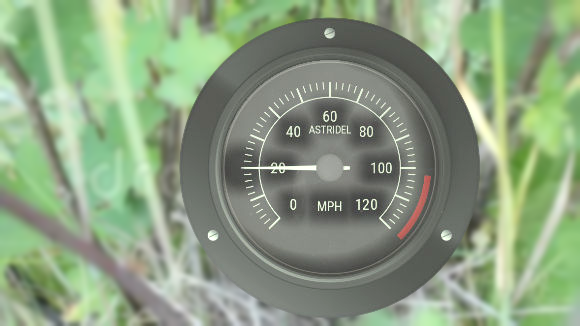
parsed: 20 mph
